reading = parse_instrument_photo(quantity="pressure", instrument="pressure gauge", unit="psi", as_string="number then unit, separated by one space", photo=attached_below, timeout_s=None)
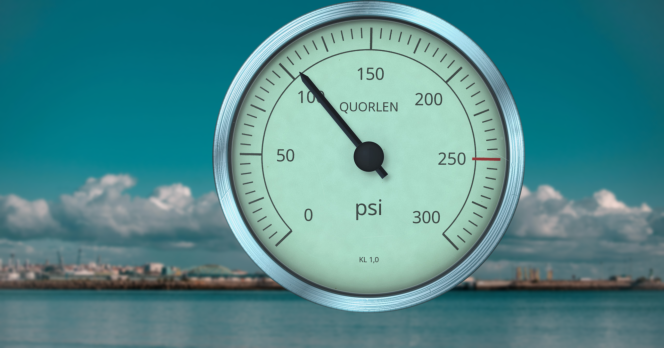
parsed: 105 psi
